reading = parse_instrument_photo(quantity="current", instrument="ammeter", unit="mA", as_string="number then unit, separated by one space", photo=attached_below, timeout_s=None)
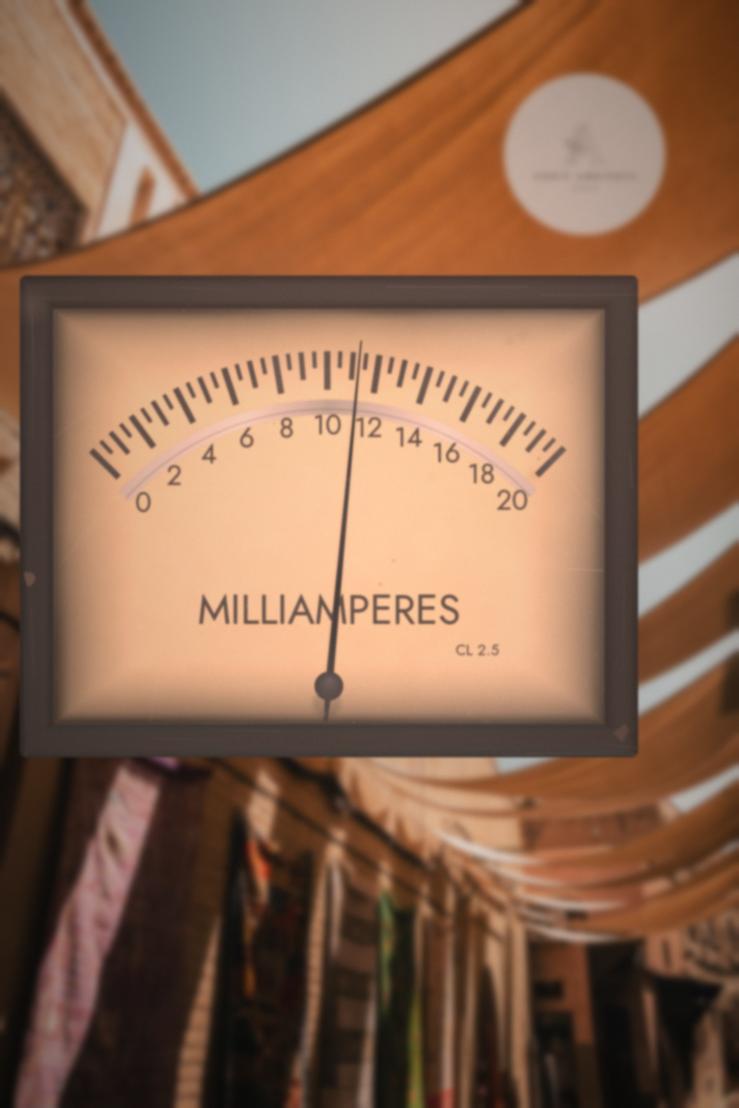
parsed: 11.25 mA
